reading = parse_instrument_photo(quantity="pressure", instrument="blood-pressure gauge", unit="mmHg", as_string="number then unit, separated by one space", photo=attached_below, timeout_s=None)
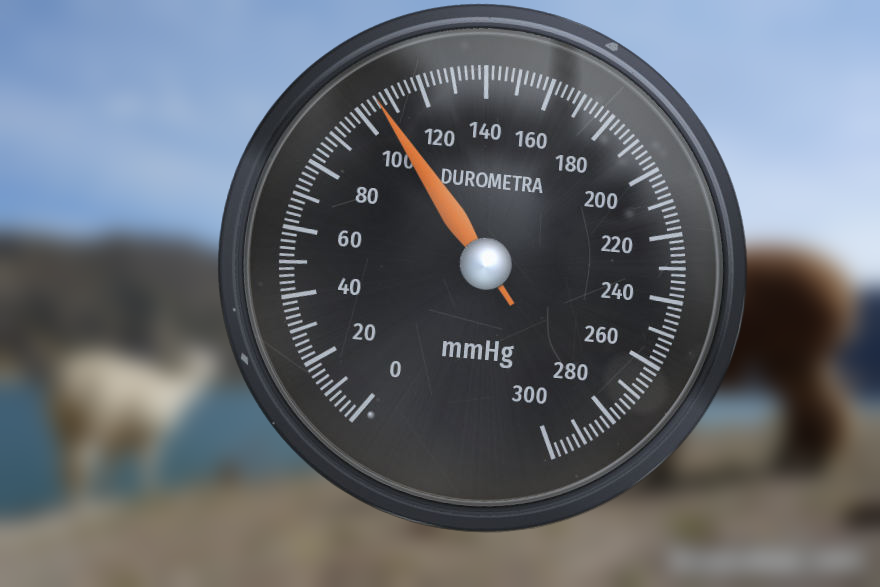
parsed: 106 mmHg
